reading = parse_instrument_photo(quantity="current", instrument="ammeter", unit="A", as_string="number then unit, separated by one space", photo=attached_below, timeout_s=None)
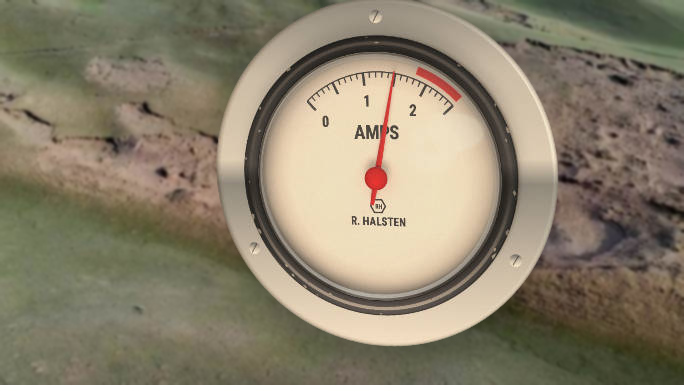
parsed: 1.5 A
